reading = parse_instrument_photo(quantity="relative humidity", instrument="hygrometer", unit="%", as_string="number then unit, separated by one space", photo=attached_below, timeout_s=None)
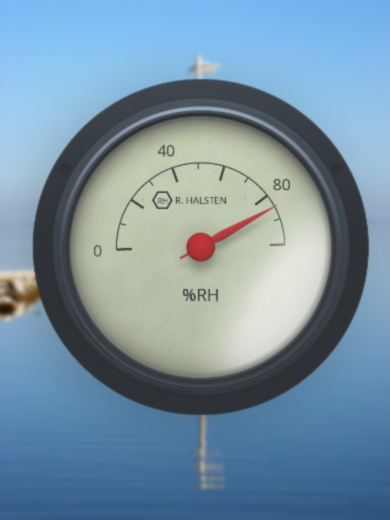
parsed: 85 %
